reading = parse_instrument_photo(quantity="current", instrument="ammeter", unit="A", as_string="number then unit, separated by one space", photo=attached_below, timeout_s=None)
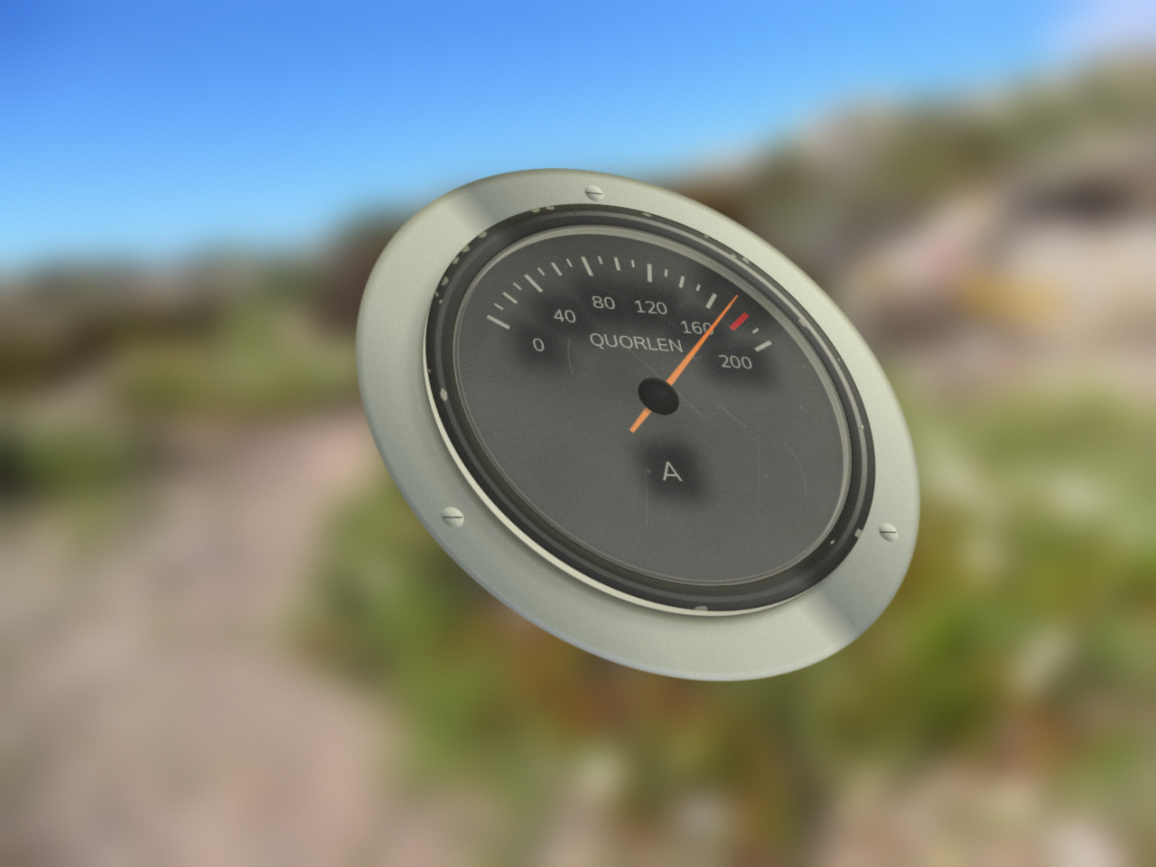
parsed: 170 A
